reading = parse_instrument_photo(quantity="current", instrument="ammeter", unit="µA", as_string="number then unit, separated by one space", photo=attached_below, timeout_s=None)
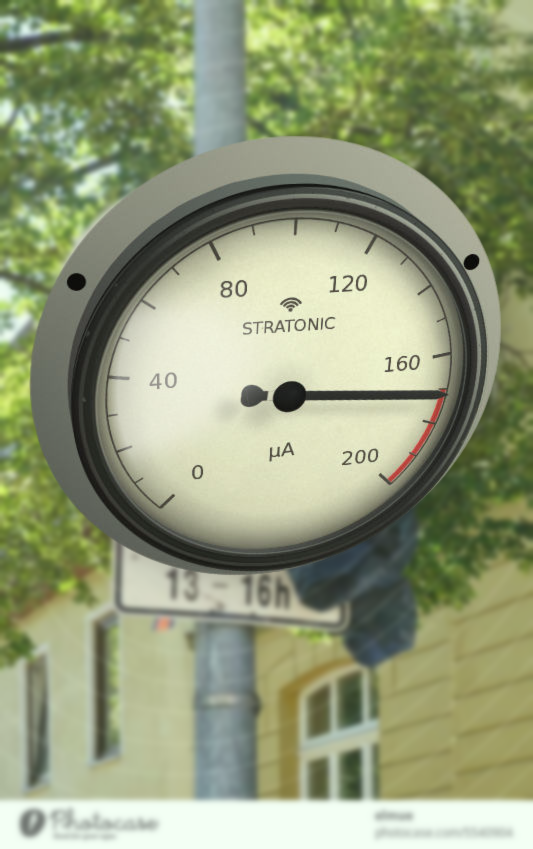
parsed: 170 µA
